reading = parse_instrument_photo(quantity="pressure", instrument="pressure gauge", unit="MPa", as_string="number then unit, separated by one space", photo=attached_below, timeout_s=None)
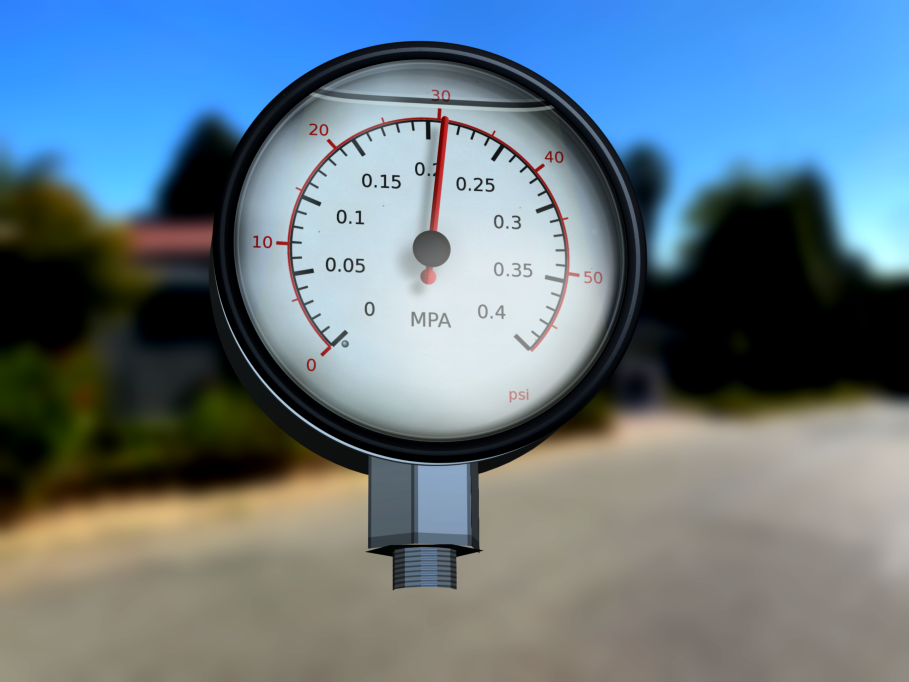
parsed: 0.21 MPa
